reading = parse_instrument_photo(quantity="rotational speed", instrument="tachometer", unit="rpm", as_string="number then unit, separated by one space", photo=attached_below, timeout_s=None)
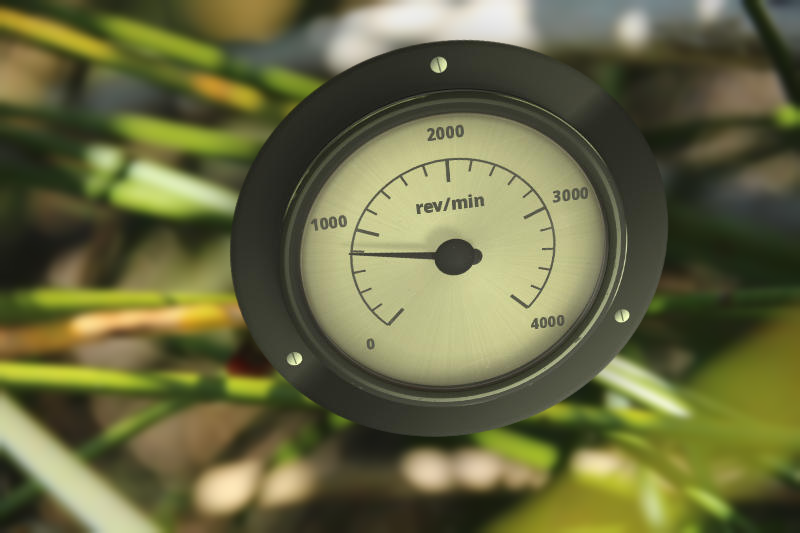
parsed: 800 rpm
